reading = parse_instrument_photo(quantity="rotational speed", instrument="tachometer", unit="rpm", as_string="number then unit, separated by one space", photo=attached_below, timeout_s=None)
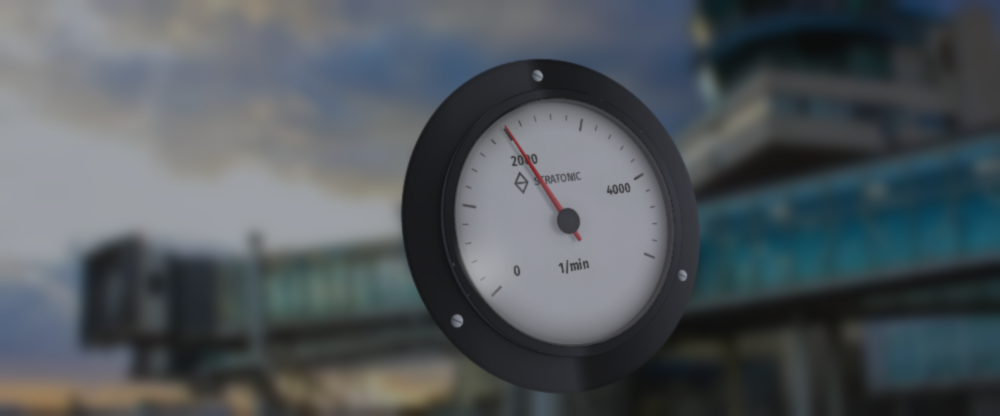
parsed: 2000 rpm
